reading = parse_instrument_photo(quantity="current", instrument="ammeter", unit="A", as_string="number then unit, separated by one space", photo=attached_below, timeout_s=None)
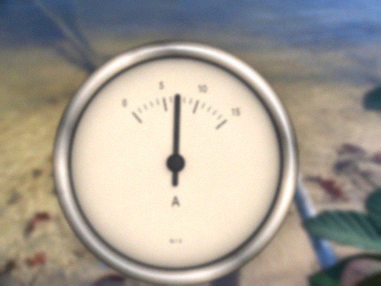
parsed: 7 A
